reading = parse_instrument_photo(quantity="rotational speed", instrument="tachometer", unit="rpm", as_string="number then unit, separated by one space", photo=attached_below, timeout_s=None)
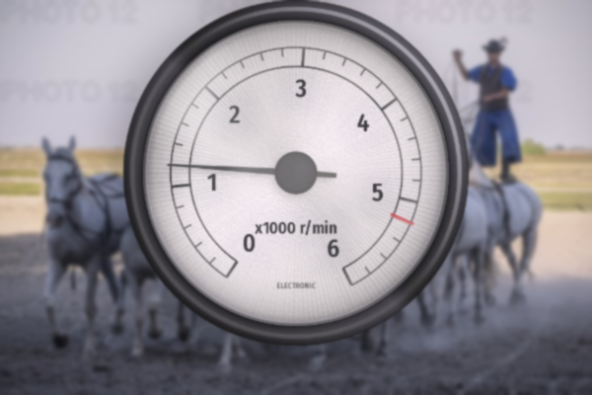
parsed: 1200 rpm
